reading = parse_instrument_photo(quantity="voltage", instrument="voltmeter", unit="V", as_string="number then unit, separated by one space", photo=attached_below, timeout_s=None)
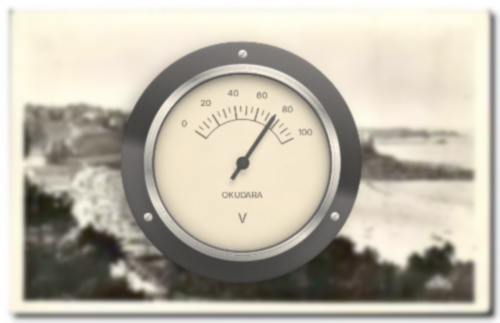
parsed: 75 V
